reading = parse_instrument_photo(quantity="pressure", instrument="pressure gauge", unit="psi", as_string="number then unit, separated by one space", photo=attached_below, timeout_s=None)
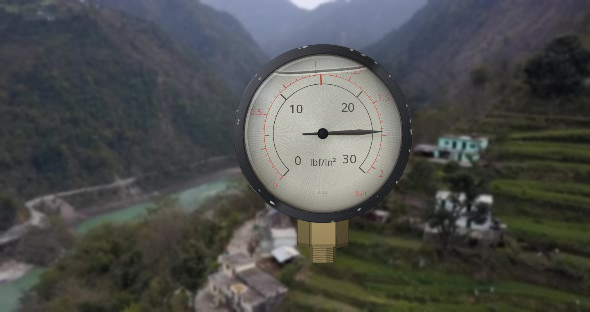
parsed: 25 psi
